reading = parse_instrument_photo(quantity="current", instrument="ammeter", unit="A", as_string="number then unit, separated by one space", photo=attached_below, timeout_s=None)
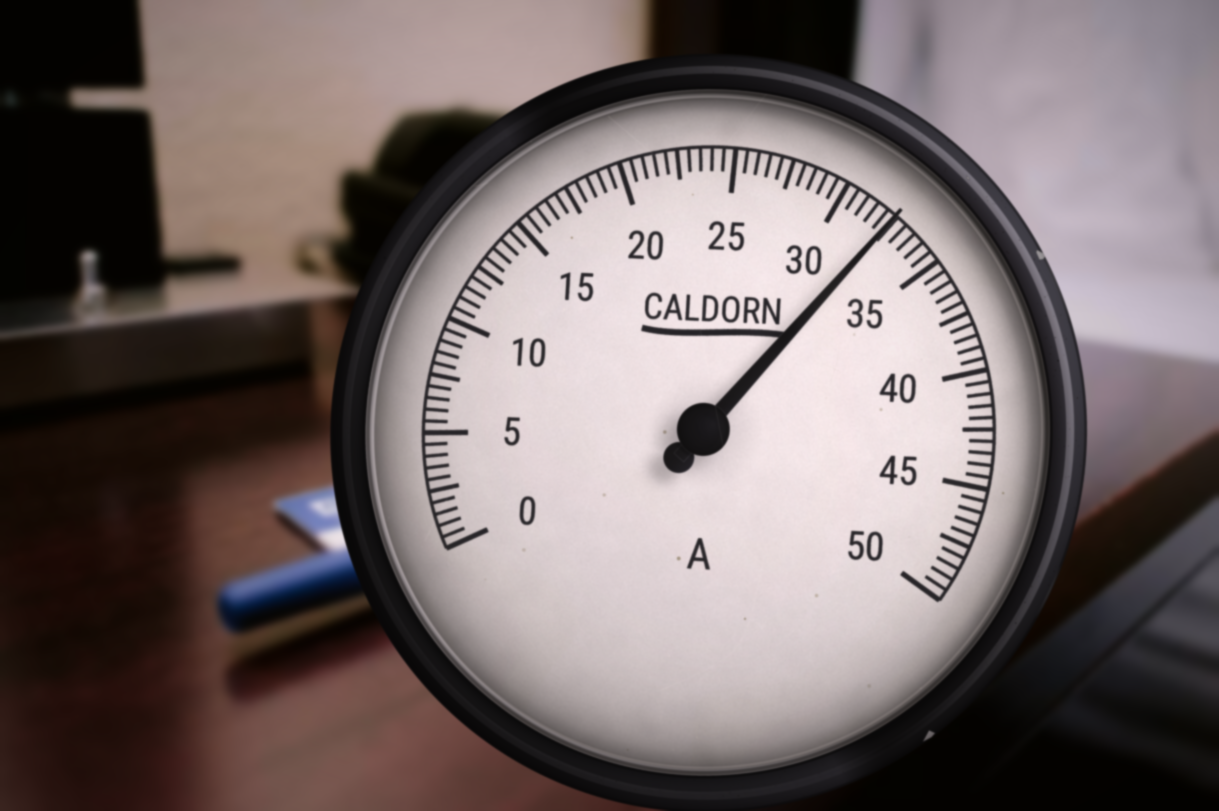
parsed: 32.5 A
